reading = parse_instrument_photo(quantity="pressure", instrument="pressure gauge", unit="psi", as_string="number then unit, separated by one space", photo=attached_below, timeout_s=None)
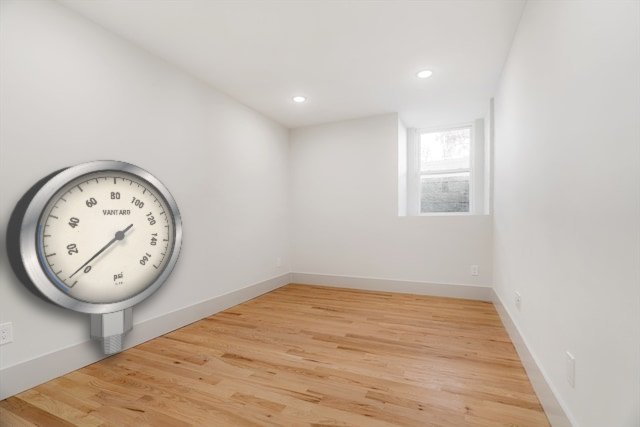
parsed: 5 psi
